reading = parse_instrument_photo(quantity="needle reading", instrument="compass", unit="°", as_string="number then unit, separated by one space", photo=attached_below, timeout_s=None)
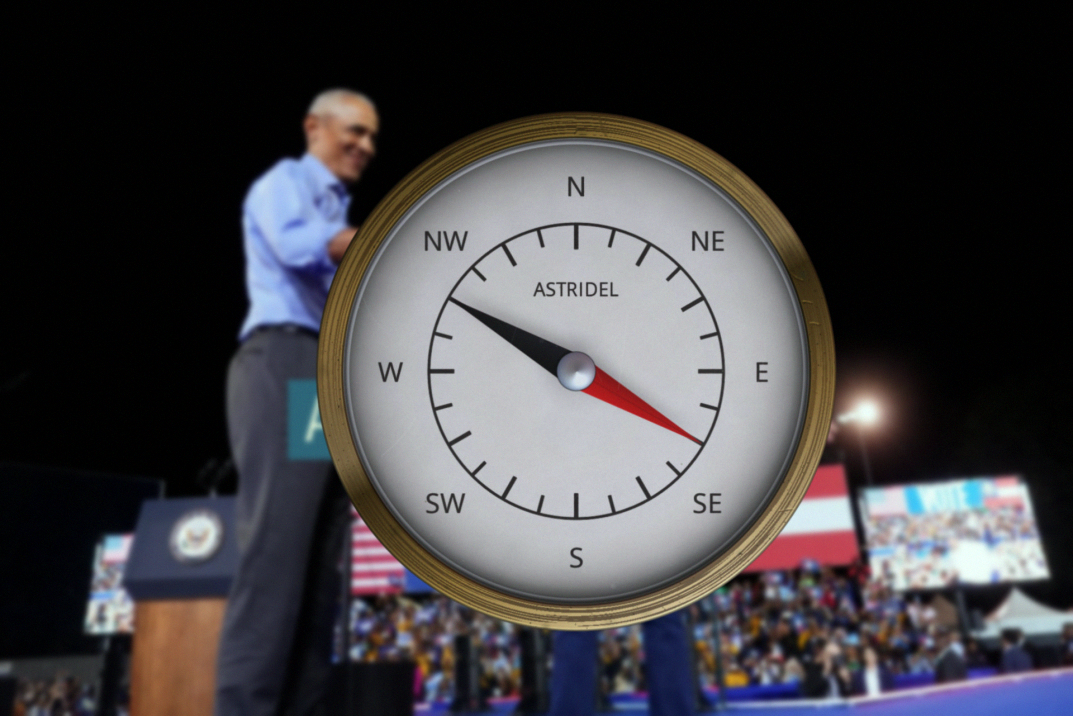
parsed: 120 °
